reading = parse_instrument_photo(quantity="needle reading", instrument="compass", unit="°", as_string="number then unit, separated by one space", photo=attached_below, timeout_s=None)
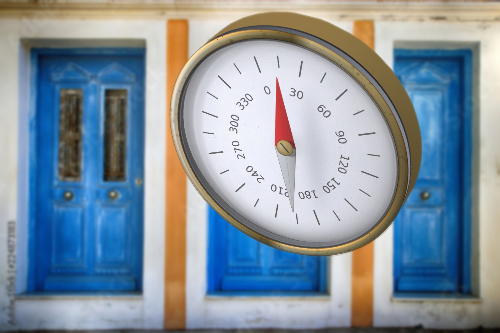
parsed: 15 °
